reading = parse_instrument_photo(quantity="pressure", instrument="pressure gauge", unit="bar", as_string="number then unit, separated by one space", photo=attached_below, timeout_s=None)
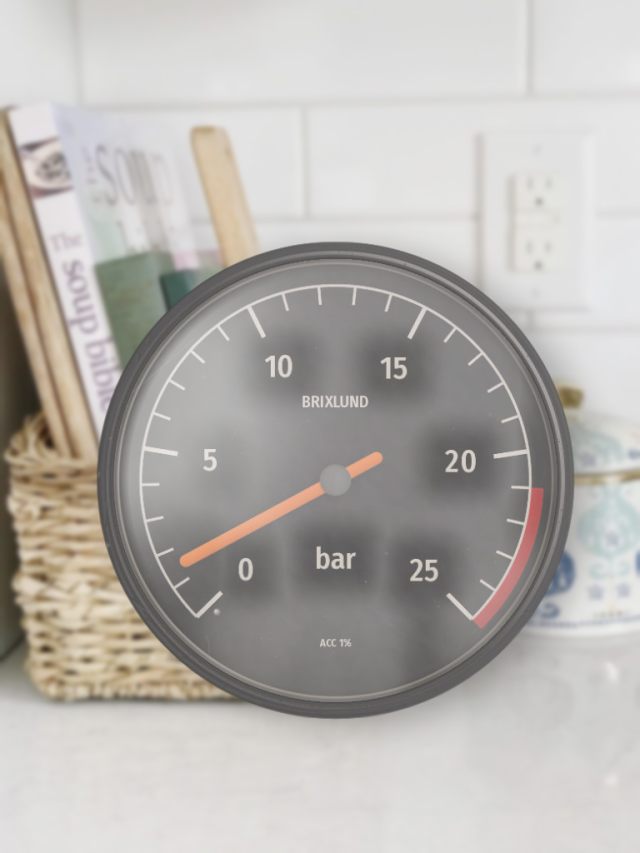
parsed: 1.5 bar
